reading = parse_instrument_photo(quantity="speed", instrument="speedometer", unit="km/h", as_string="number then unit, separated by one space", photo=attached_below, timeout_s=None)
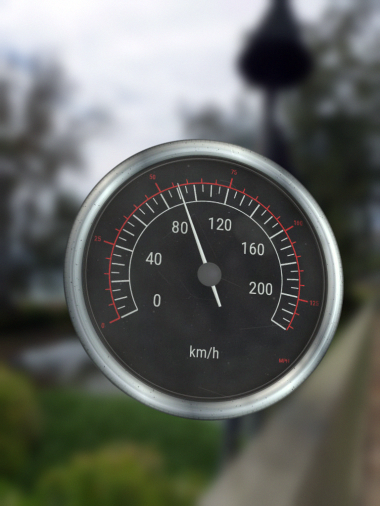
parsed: 90 km/h
